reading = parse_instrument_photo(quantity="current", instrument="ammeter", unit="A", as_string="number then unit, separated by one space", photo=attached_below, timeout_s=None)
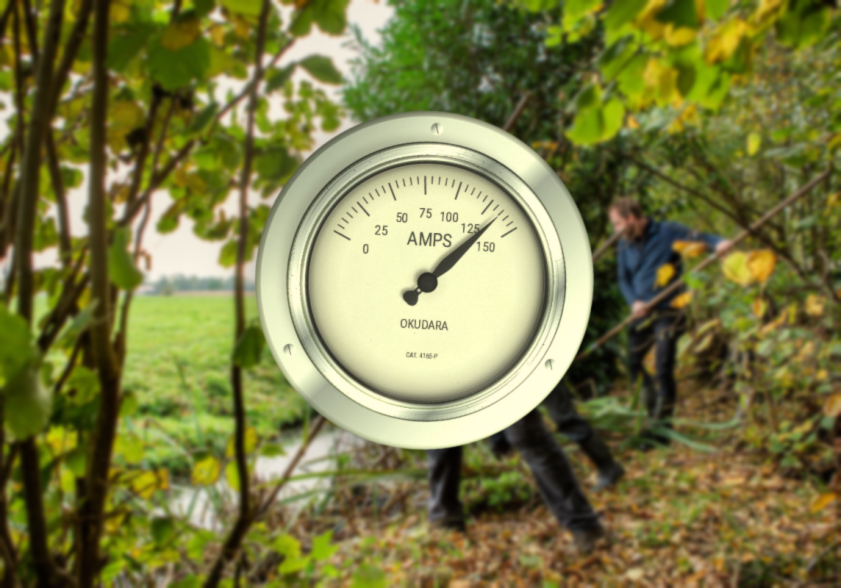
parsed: 135 A
